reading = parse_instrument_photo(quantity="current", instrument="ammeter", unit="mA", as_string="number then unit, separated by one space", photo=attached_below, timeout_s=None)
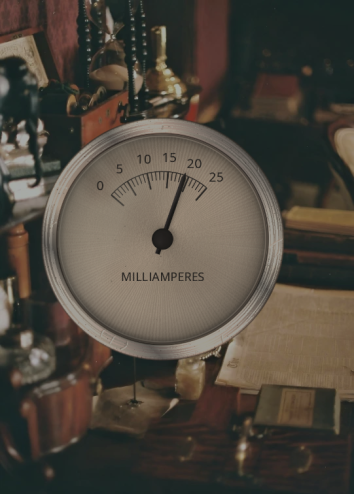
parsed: 19 mA
